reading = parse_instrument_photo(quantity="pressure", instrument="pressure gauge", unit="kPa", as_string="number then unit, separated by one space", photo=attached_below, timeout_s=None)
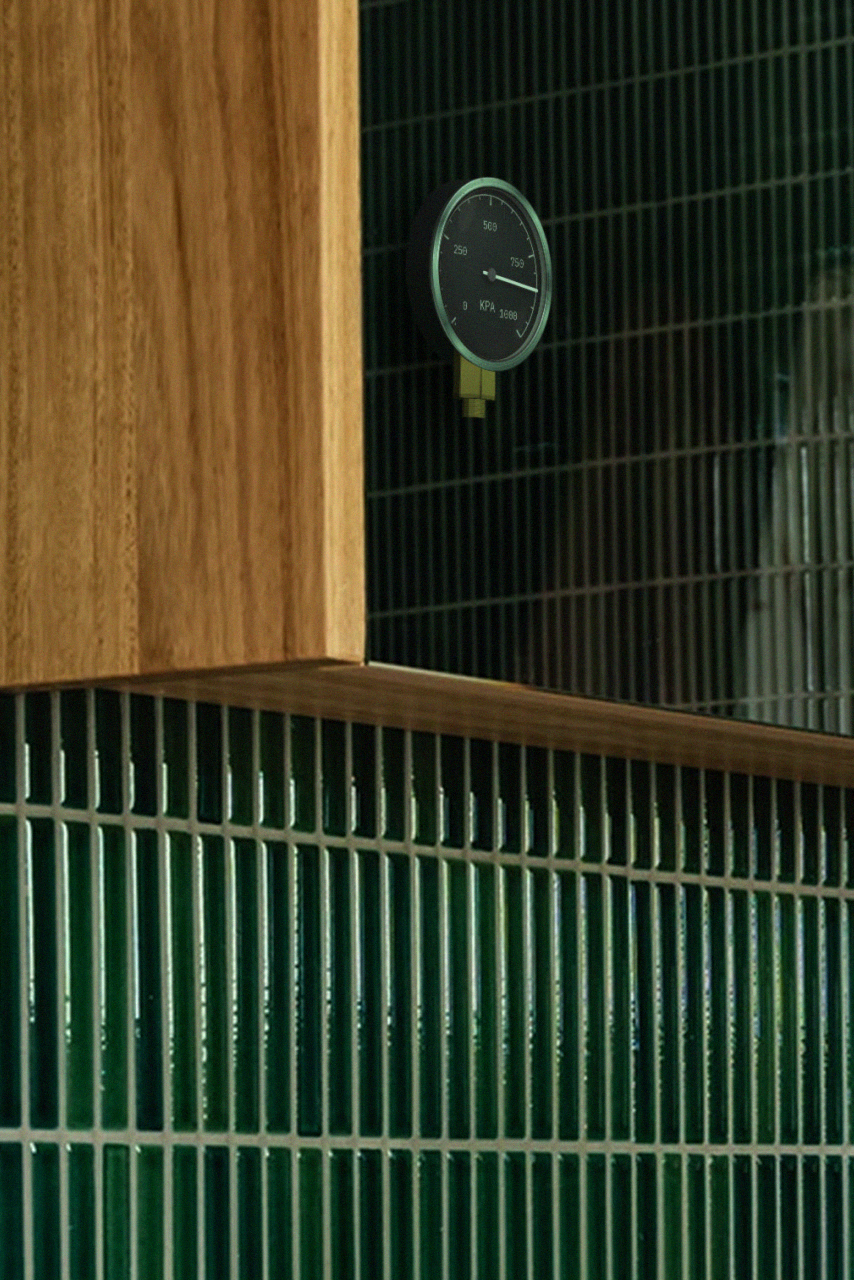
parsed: 850 kPa
